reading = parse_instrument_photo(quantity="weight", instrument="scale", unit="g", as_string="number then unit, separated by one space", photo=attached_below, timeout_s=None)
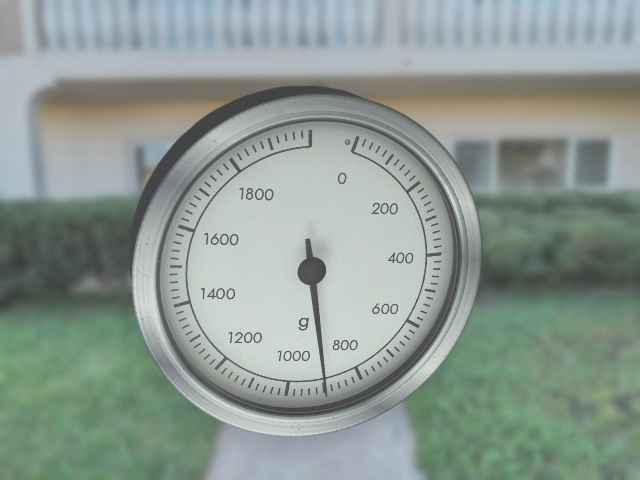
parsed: 900 g
